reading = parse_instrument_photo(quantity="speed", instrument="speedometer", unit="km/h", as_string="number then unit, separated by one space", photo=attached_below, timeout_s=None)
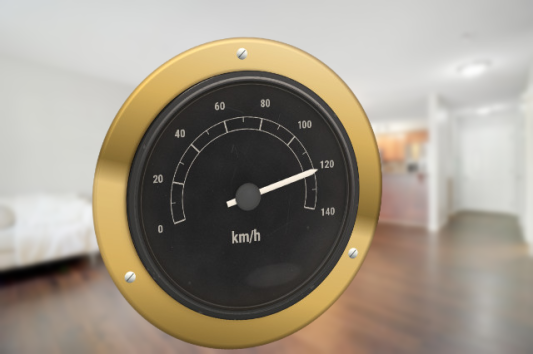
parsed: 120 km/h
